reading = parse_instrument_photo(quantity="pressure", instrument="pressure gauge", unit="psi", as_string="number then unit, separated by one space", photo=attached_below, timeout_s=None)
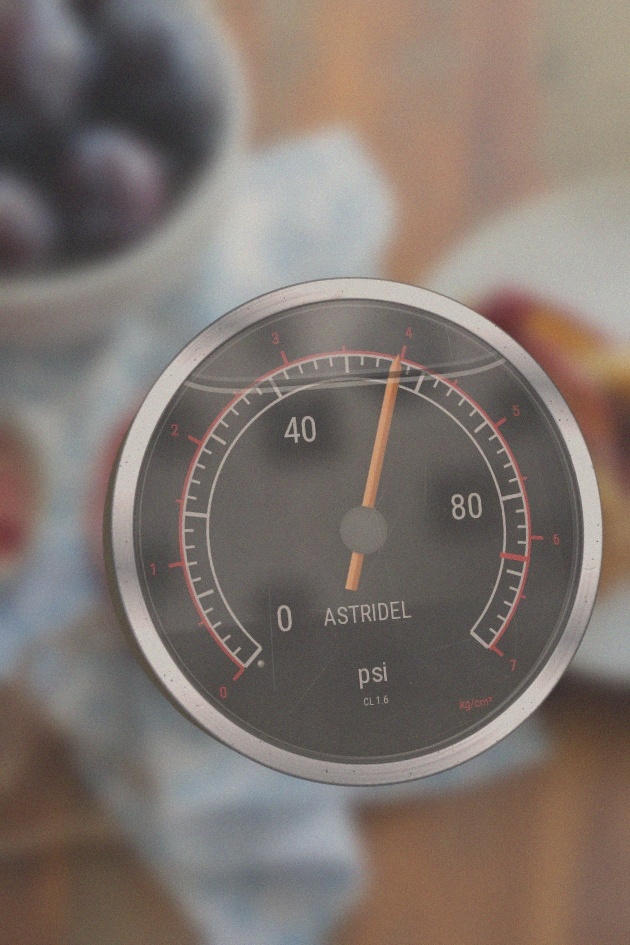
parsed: 56 psi
